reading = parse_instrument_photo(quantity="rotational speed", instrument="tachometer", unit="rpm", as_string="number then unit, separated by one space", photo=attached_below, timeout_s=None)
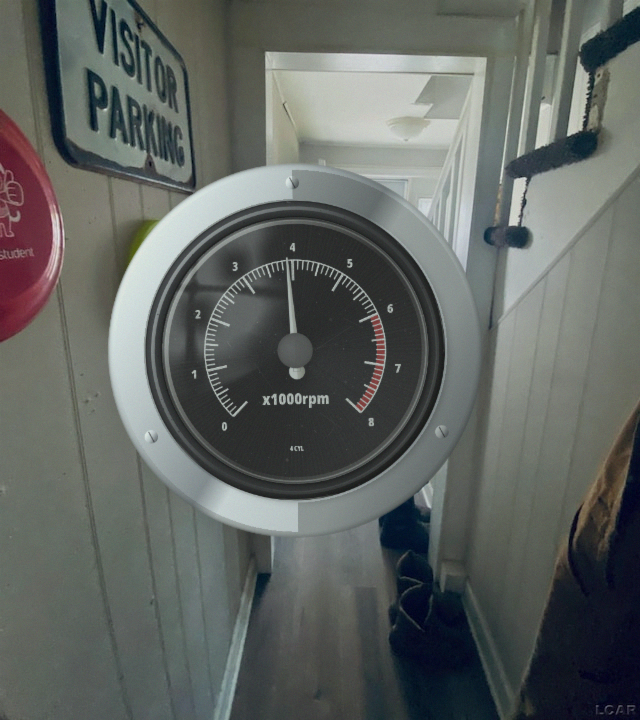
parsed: 3900 rpm
